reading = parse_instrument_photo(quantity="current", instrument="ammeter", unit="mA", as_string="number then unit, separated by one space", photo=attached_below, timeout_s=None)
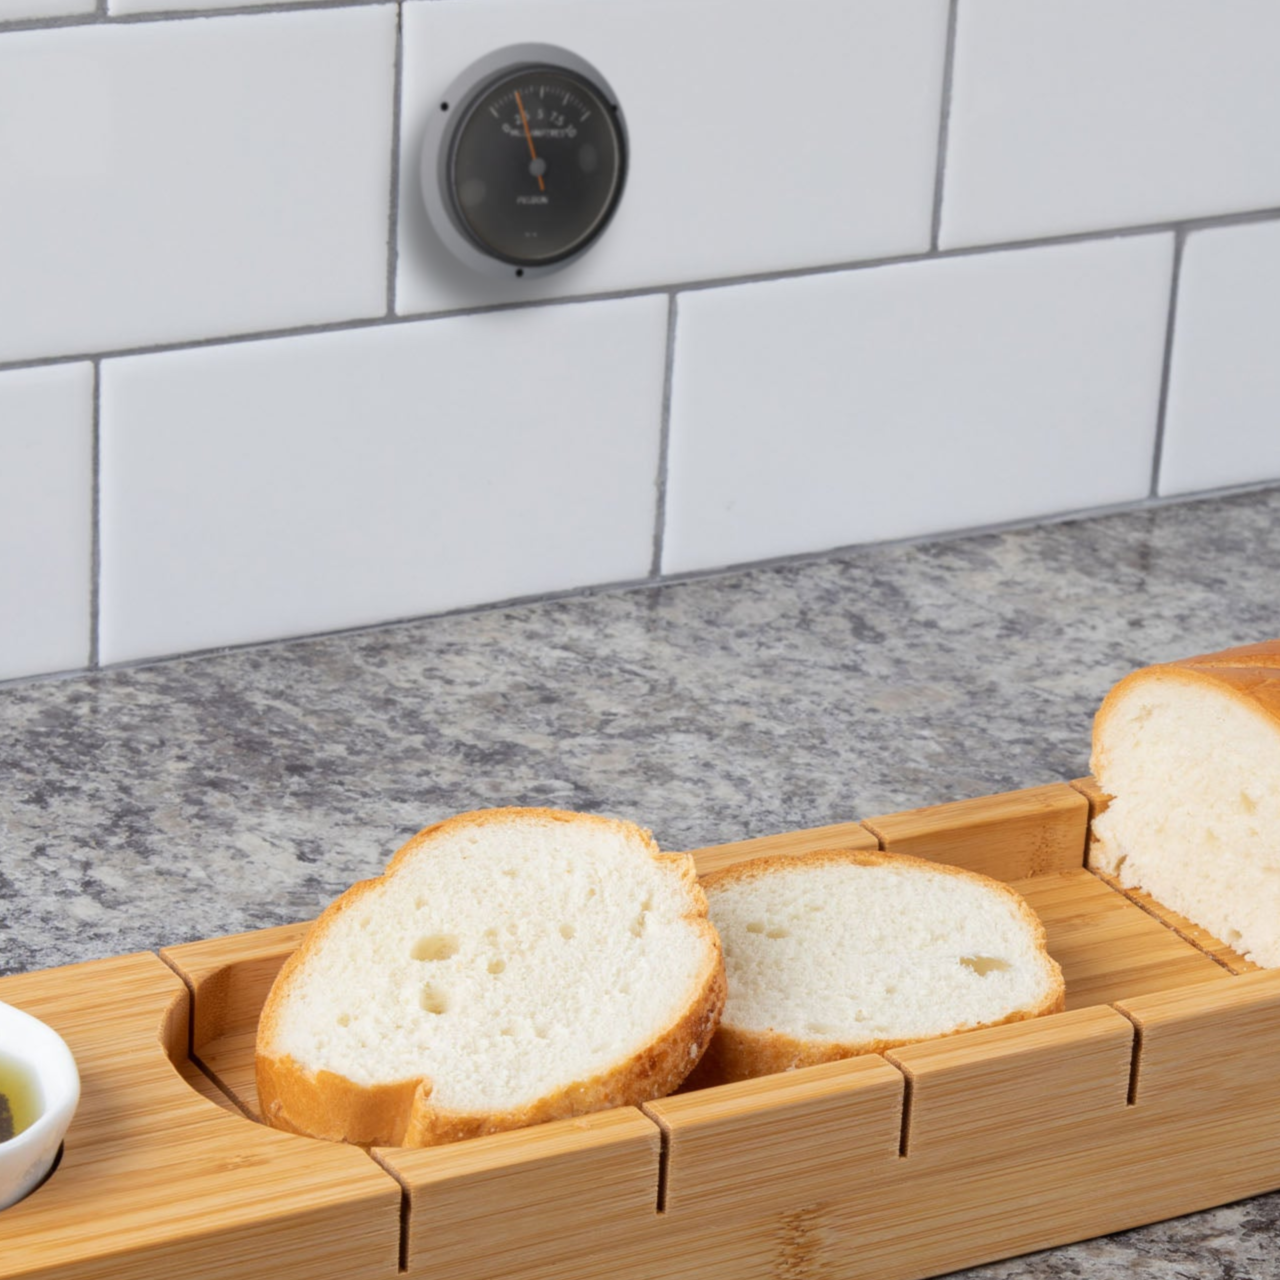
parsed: 2.5 mA
